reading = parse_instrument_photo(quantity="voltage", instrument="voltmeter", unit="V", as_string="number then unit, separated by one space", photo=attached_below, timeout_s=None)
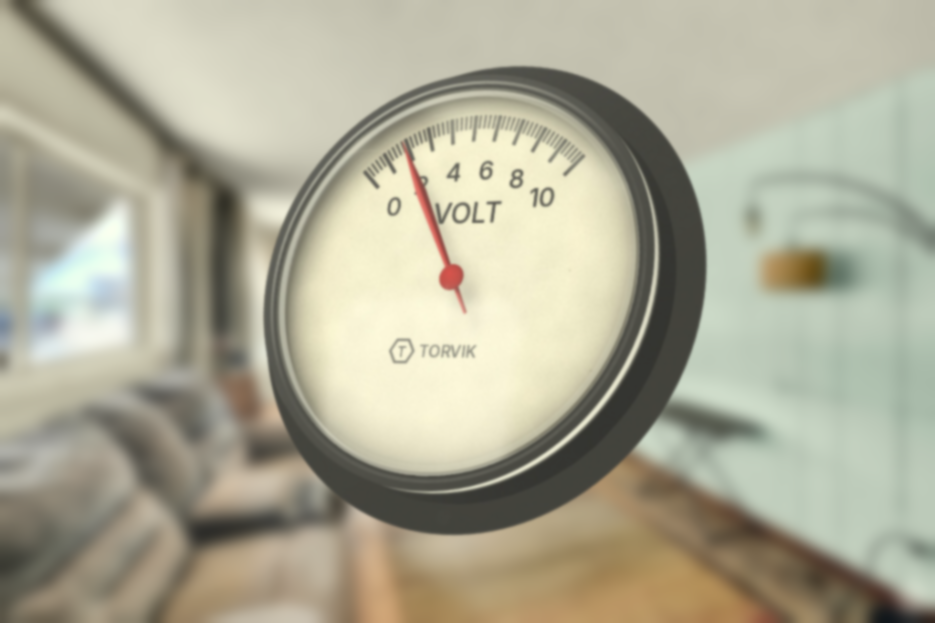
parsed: 2 V
